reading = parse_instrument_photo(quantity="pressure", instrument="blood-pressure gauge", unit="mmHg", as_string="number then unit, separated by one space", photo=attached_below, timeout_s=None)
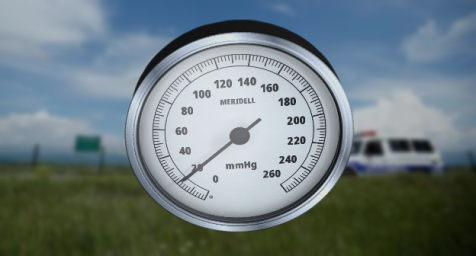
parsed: 20 mmHg
